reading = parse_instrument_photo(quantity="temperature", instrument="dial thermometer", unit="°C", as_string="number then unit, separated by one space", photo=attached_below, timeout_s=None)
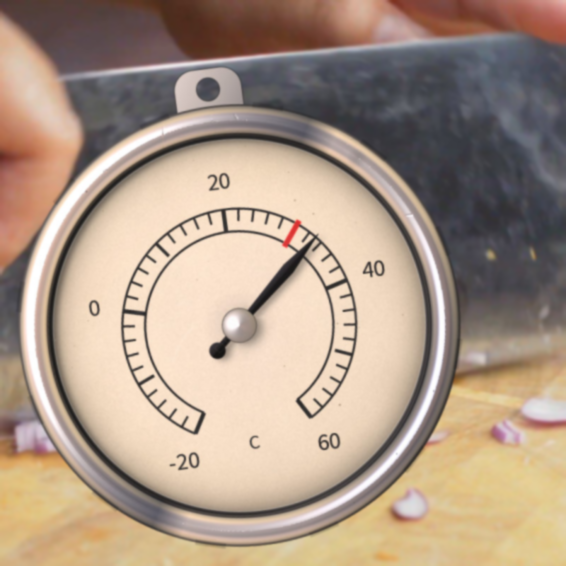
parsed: 33 °C
